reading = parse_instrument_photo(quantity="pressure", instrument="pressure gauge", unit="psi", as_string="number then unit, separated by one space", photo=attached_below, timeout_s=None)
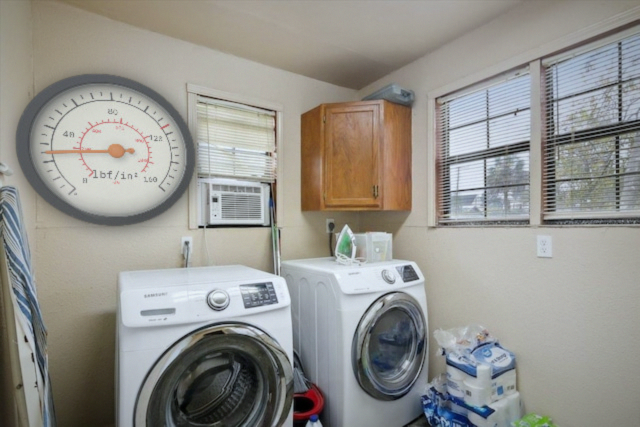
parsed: 25 psi
